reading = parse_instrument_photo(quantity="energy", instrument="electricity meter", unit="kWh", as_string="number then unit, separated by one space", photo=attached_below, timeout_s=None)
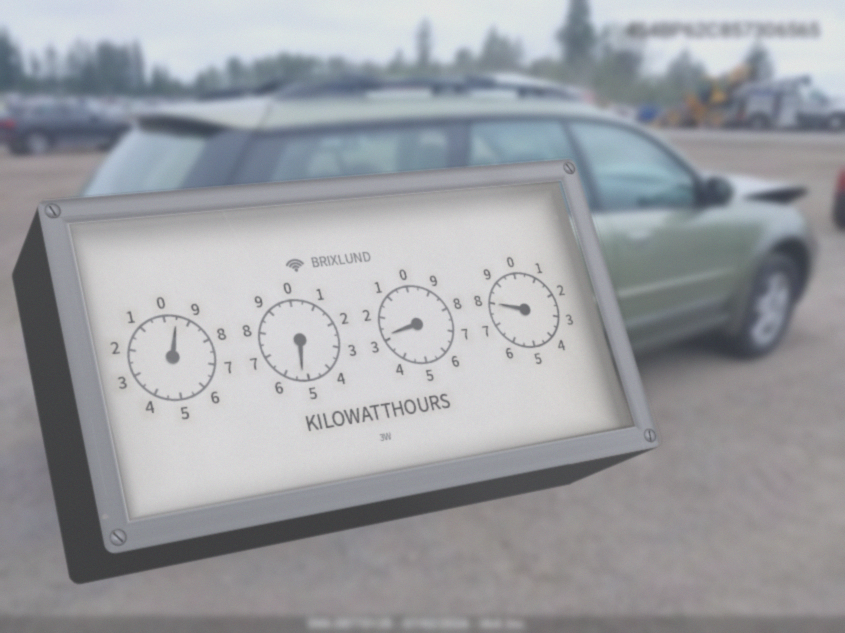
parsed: 9528 kWh
